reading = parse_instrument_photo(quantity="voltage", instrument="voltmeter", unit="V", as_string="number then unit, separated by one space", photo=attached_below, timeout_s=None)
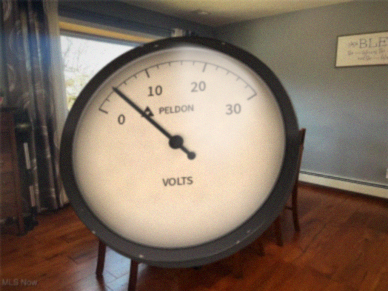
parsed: 4 V
